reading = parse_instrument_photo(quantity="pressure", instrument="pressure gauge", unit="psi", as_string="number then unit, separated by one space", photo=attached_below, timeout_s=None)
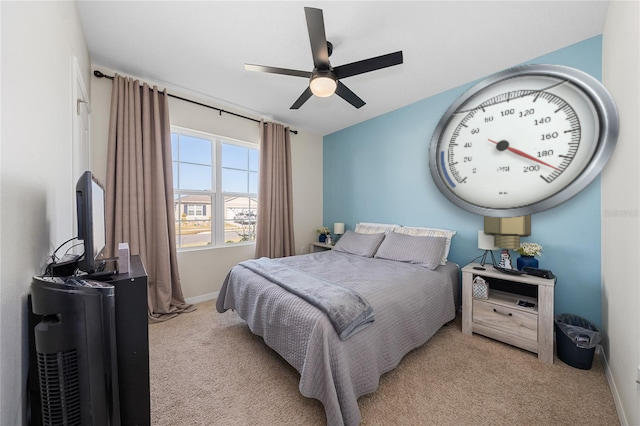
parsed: 190 psi
